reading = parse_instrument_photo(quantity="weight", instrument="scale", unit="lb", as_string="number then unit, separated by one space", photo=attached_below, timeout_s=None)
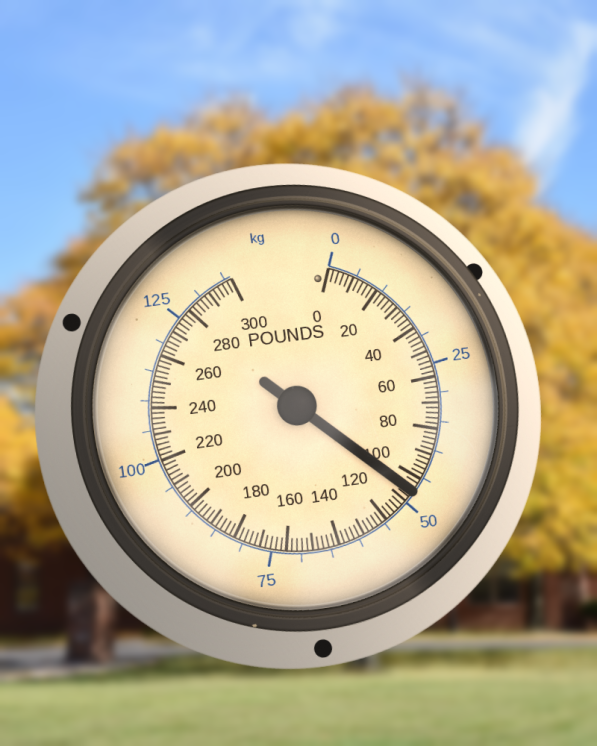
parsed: 106 lb
